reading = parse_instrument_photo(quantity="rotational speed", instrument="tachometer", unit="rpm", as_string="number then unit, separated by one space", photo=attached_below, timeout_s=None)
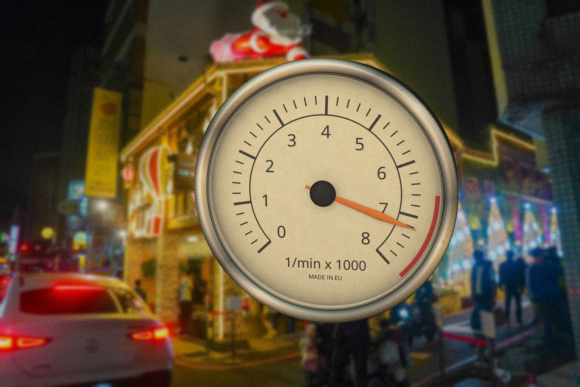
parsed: 7200 rpm
